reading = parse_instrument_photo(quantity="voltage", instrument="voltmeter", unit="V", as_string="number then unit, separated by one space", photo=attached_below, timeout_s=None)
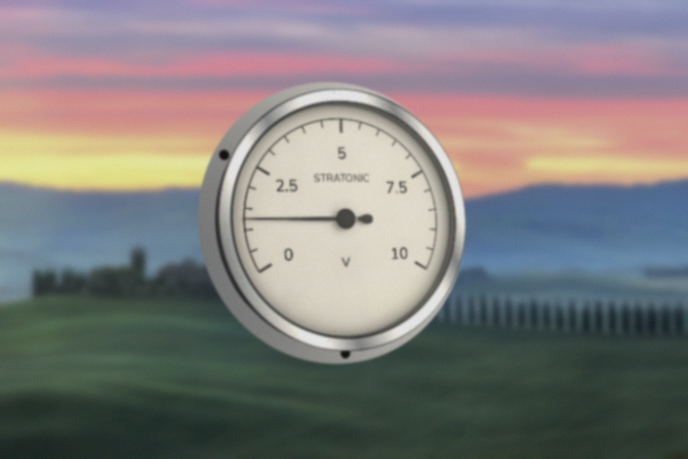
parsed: 1.25 V
